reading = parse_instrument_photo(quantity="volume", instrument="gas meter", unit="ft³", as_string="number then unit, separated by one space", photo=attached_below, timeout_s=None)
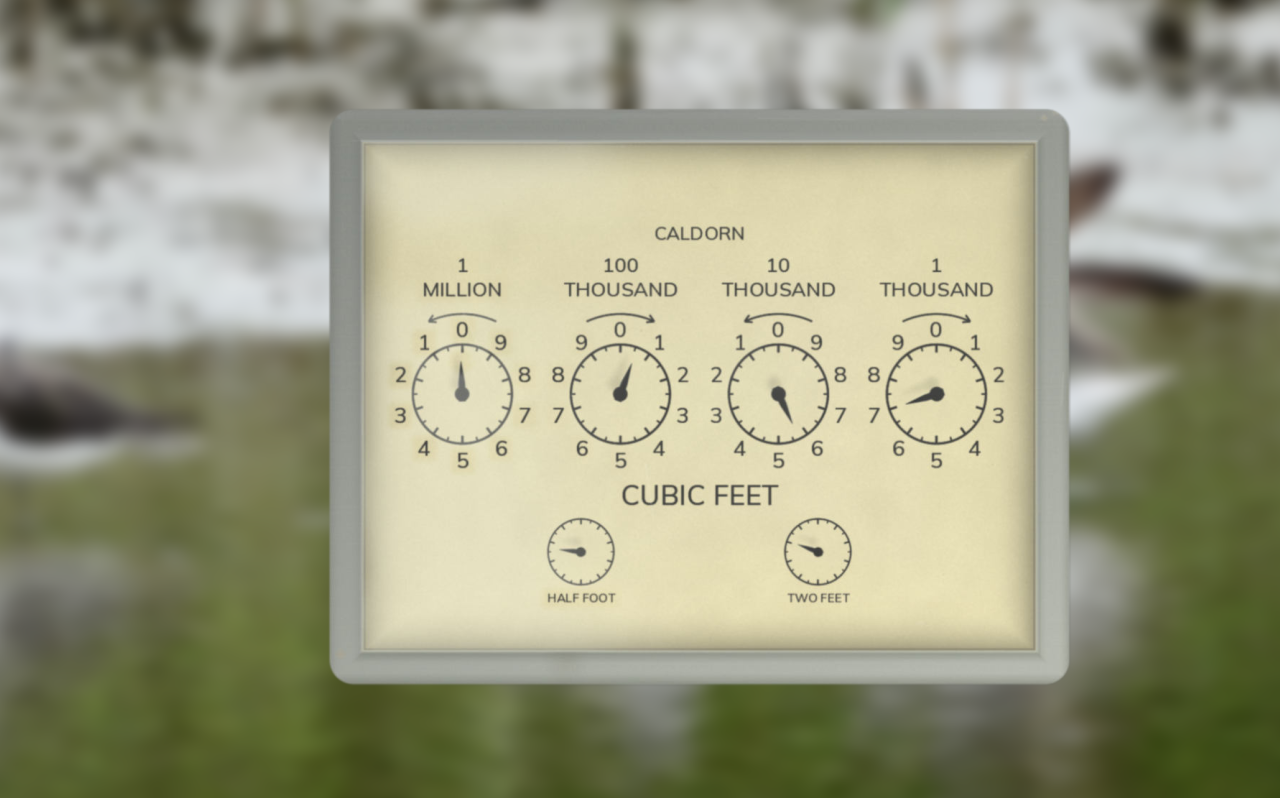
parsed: 5700 ft³
